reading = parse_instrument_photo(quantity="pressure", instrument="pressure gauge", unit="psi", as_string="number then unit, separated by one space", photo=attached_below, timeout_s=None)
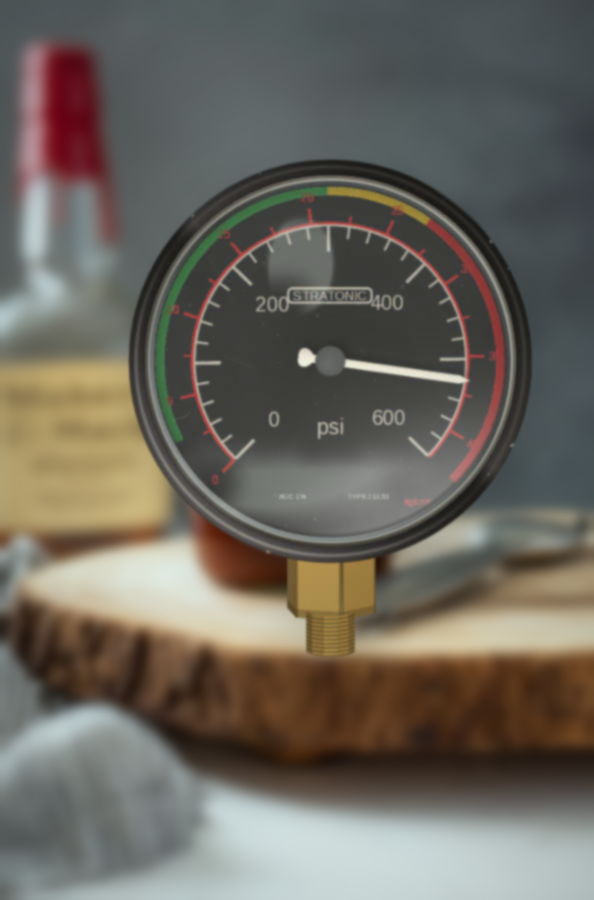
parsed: 520 psi
